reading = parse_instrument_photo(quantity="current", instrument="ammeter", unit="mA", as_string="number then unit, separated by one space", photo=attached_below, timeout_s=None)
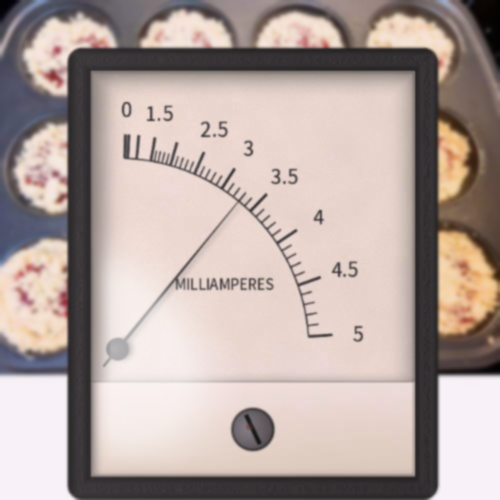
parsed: 3.3 mA
